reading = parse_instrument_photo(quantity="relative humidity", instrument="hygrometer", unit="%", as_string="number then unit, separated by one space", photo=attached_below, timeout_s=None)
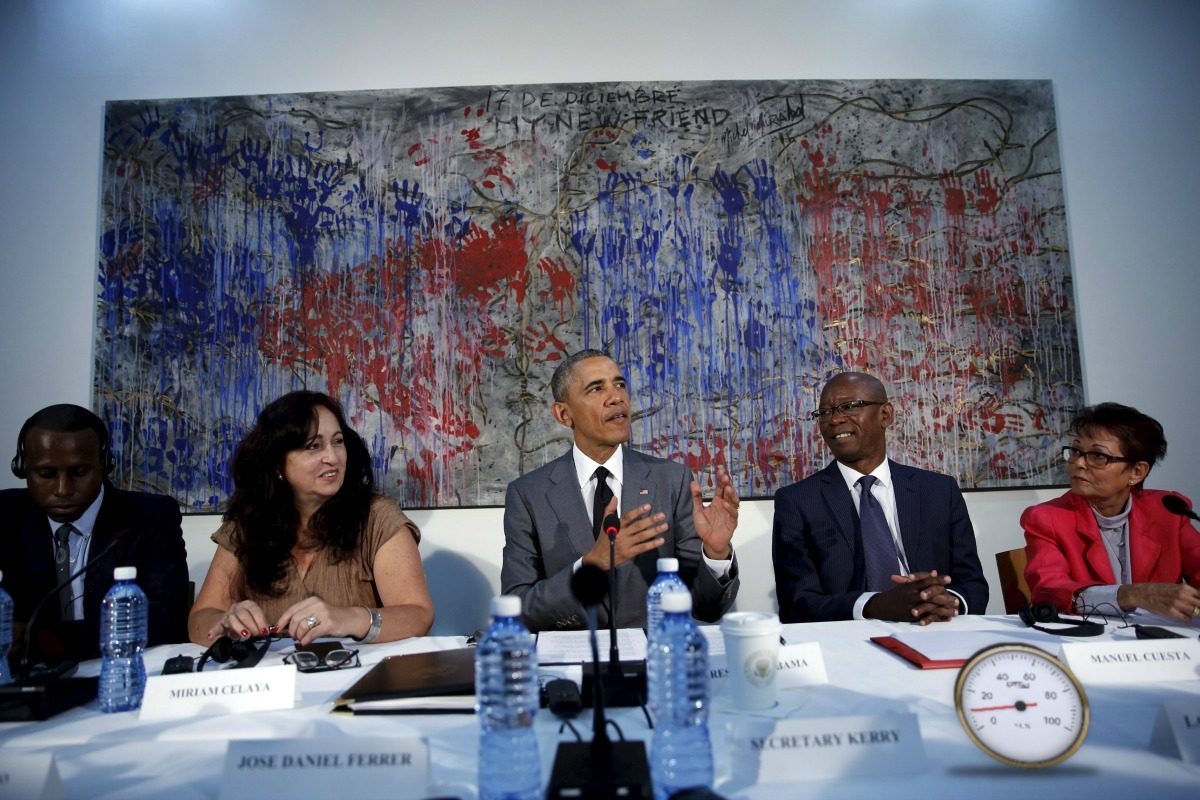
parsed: 10 %
